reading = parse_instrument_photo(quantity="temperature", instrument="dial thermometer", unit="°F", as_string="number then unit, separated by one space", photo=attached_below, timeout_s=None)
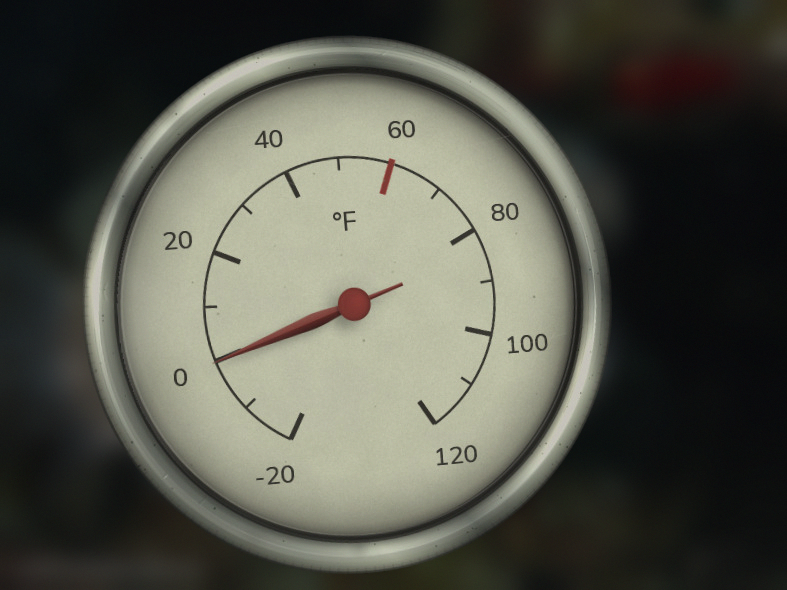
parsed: 0 °F
